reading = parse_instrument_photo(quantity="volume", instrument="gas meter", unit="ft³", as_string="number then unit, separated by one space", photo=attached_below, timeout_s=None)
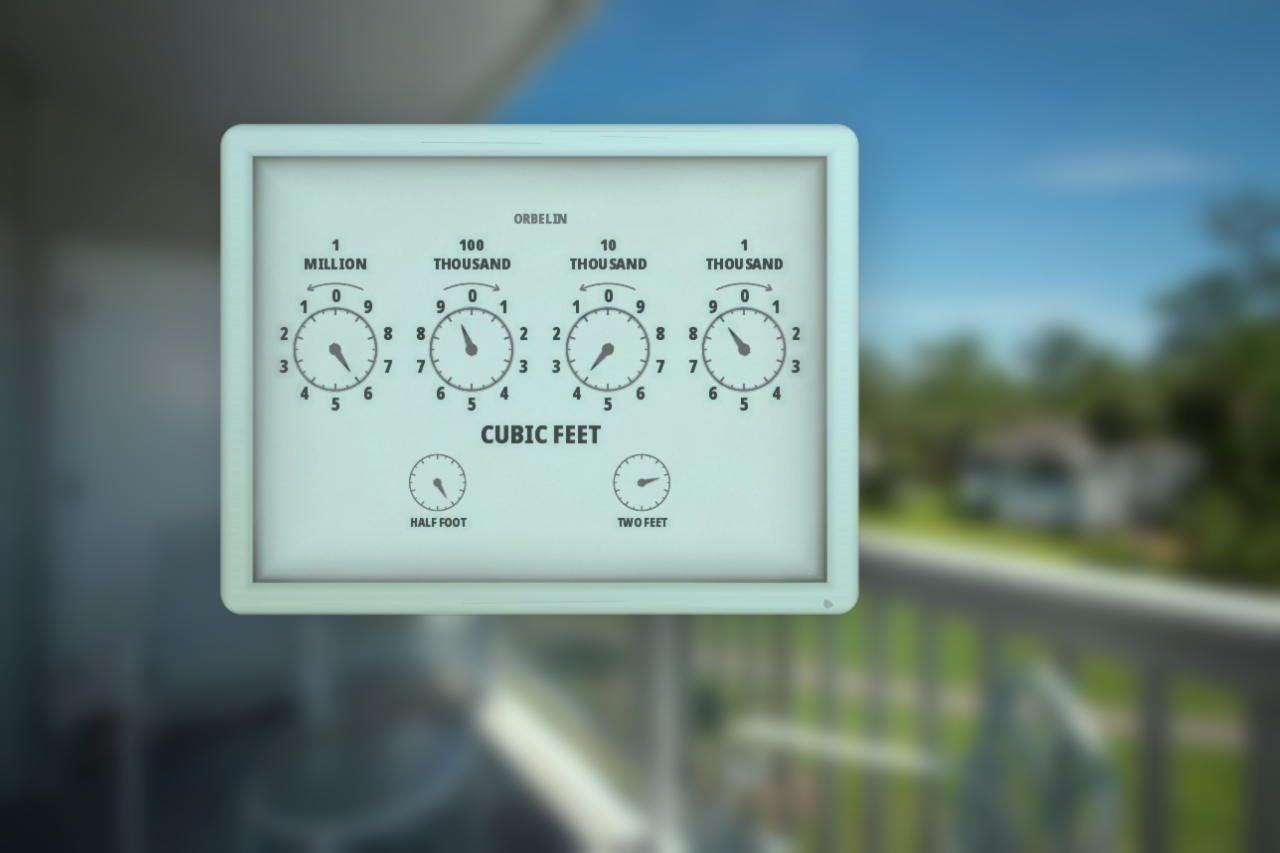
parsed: 593900 ft³
